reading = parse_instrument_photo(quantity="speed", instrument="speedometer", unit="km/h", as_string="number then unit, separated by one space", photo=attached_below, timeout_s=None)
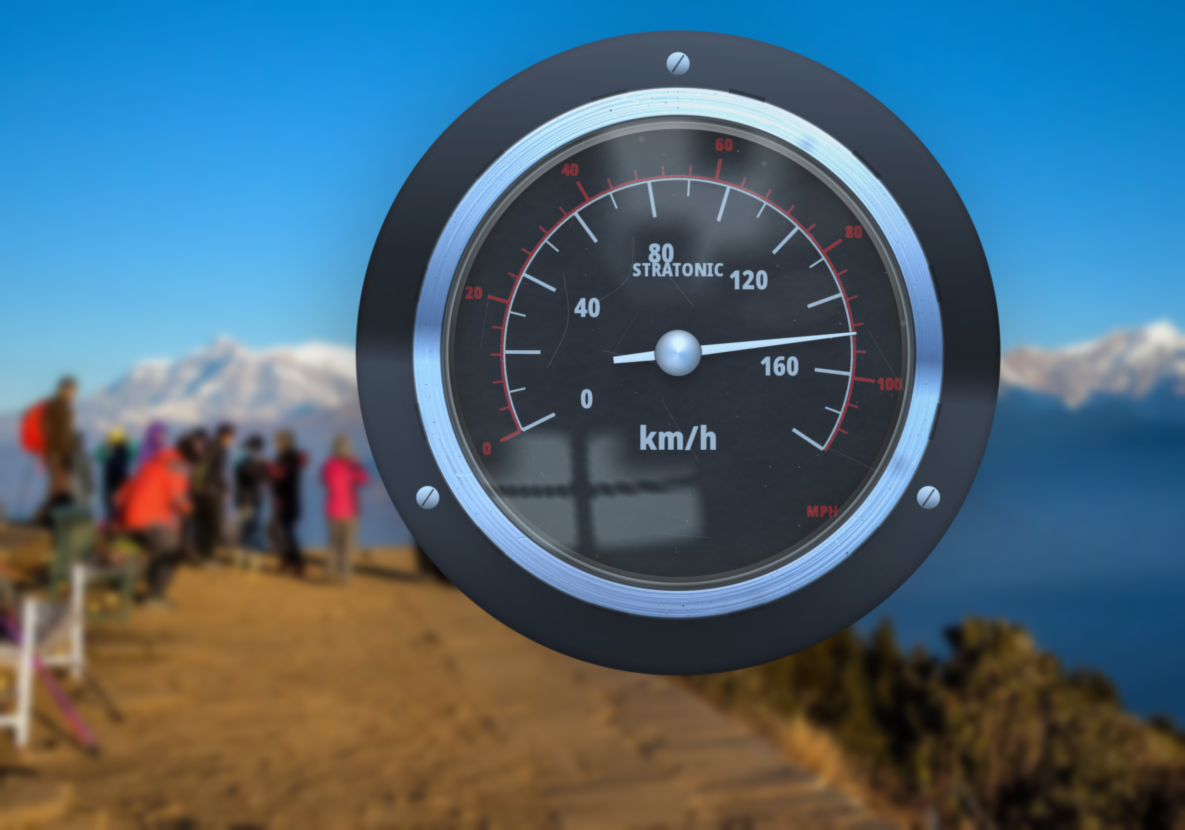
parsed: 150 km/h
